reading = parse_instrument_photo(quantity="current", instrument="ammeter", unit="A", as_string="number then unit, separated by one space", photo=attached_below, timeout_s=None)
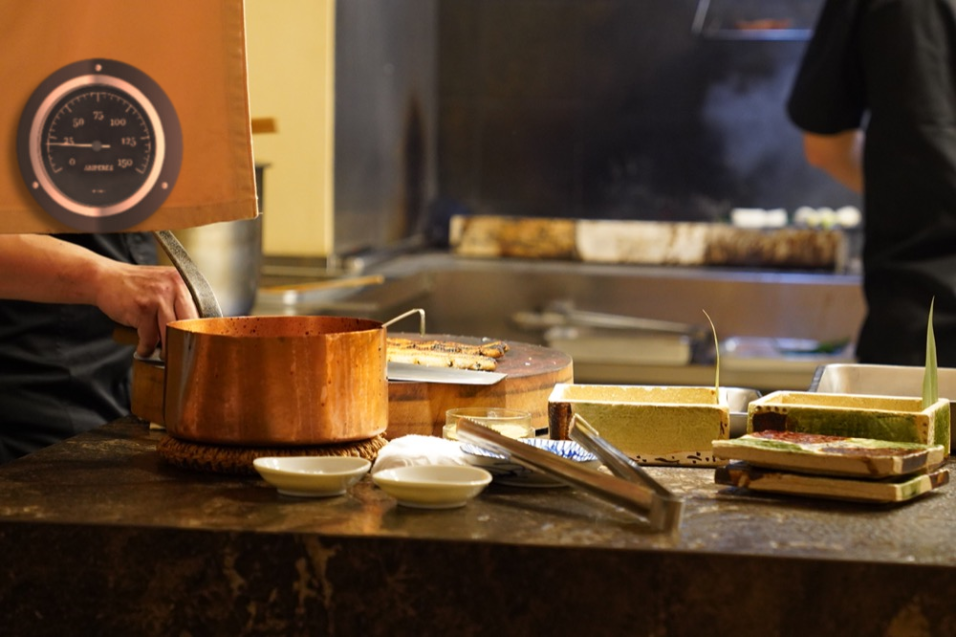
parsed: 20 A
